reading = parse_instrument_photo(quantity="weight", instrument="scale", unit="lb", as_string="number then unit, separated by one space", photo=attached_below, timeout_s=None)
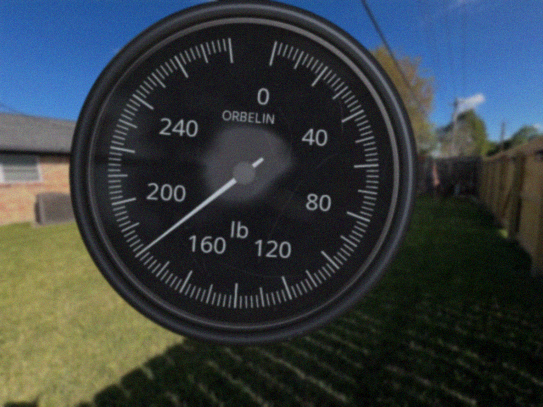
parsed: 180 lb
